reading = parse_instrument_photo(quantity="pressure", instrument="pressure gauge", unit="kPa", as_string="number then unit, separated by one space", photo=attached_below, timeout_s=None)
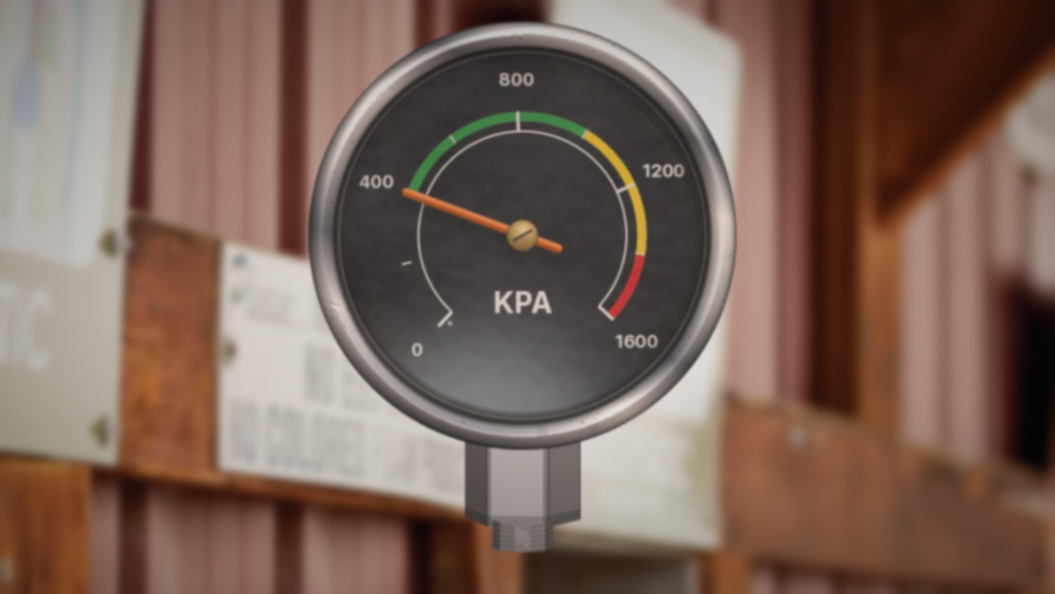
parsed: 400 kPa
